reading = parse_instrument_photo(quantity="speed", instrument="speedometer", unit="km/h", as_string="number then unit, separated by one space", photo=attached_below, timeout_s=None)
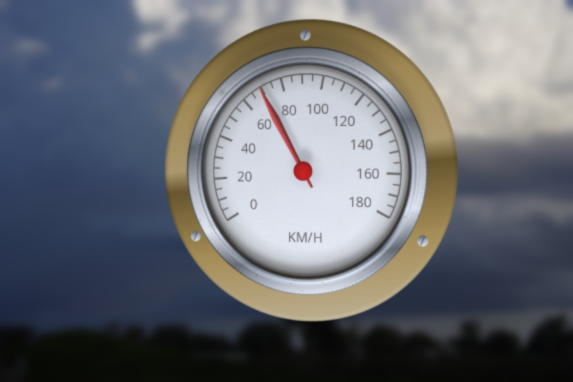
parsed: 70 km/h
